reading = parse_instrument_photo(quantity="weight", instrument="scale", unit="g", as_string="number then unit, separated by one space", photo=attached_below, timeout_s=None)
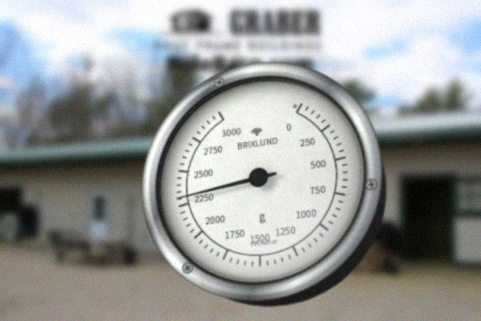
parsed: 2300 g
